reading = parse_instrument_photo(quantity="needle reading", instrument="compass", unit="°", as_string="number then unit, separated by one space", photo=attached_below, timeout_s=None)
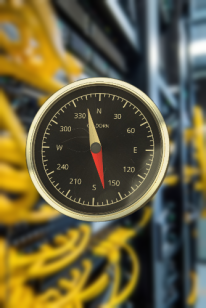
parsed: 165 °
